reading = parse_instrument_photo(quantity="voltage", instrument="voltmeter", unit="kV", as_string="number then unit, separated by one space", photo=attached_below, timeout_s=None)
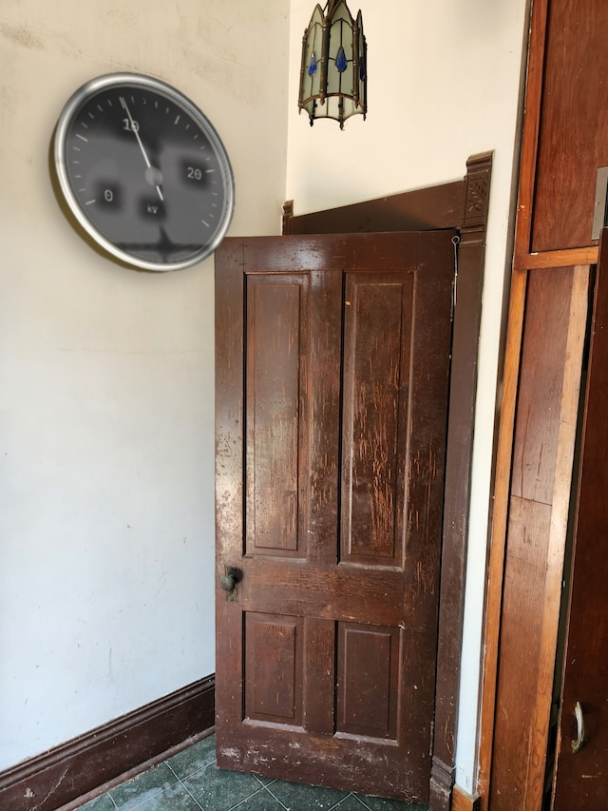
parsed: 10 kV
